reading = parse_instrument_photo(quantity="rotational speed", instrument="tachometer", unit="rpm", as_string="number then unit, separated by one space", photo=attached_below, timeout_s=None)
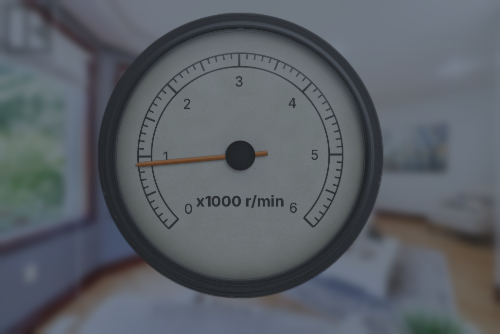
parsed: 900 rpm
